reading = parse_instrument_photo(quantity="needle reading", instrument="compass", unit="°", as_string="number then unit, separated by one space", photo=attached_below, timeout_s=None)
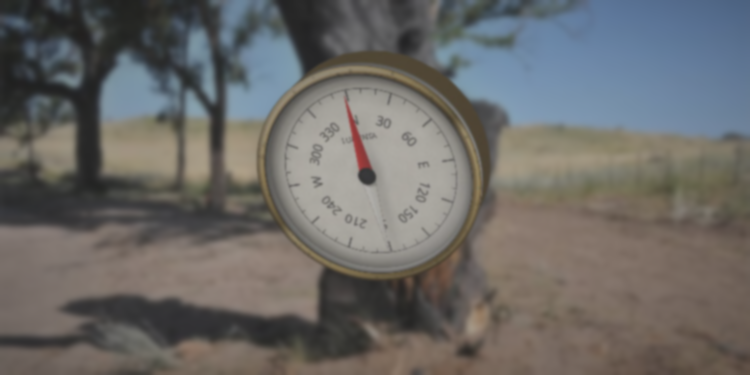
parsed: 0 °
